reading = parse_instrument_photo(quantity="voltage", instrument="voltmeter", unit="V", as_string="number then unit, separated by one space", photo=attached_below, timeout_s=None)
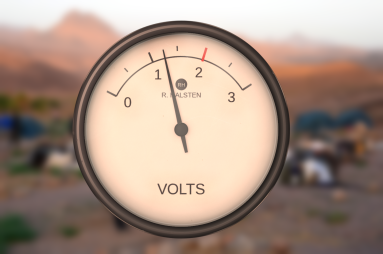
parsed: 1.25 V
